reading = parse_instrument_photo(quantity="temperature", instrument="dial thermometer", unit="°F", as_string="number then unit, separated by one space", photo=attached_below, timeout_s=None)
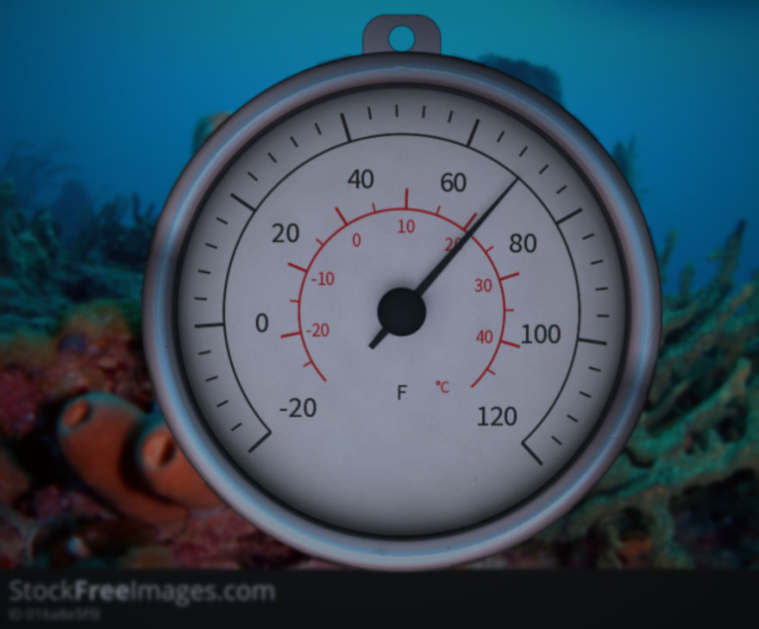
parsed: 70 °F
